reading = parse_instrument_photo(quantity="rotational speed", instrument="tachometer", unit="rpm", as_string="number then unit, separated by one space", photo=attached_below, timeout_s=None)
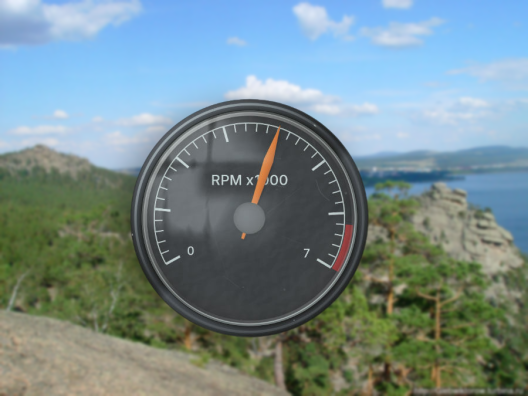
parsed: 4000 rpm
